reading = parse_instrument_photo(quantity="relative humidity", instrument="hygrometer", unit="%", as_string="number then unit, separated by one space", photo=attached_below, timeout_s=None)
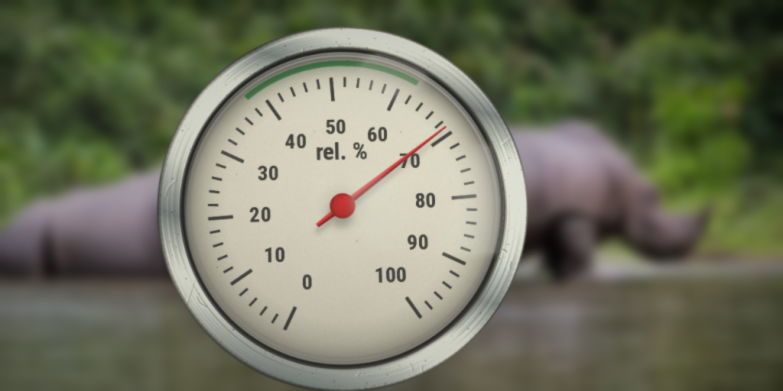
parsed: 69 %
